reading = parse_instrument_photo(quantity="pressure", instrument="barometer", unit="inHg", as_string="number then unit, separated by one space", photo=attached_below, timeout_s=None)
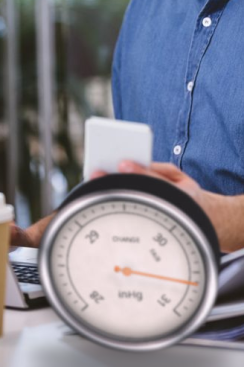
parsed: 30.6 inHg
